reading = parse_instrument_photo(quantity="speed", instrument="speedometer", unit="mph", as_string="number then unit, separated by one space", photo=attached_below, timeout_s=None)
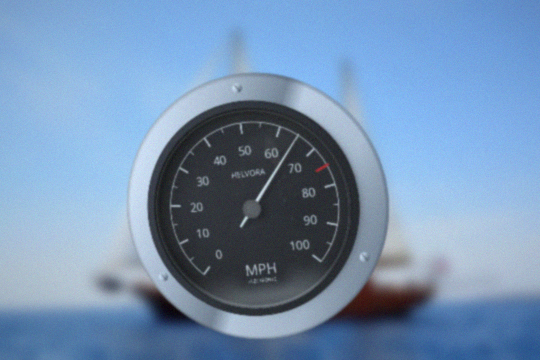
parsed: 65 mph
